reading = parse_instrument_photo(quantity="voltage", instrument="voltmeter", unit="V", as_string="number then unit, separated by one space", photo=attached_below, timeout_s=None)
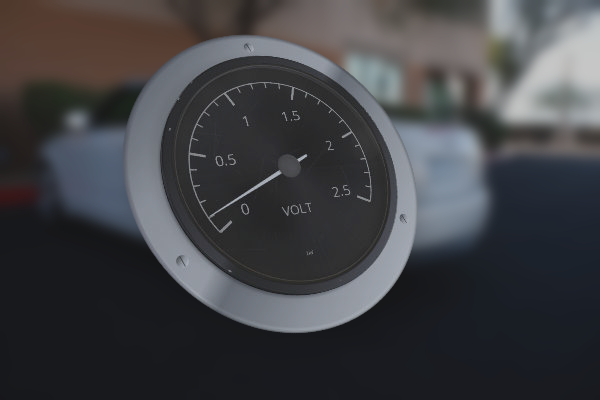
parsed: 0.1 V
